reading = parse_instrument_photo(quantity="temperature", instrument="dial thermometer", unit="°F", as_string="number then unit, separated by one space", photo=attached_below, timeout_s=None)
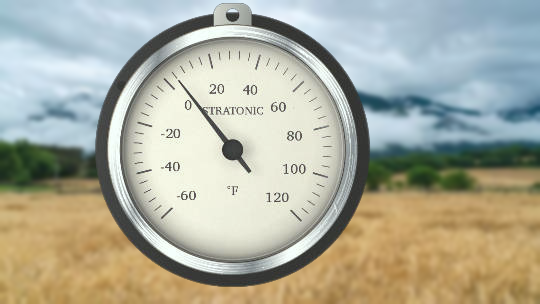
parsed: 4 °F
